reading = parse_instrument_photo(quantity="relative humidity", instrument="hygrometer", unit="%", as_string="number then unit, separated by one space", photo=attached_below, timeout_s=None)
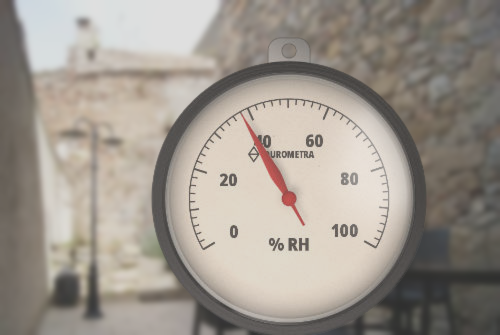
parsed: 38 %
